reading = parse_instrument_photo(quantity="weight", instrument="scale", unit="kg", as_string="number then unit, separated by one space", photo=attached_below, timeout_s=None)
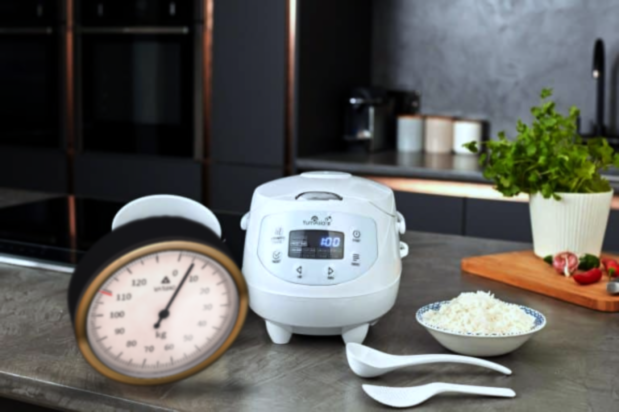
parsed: 5 kg
